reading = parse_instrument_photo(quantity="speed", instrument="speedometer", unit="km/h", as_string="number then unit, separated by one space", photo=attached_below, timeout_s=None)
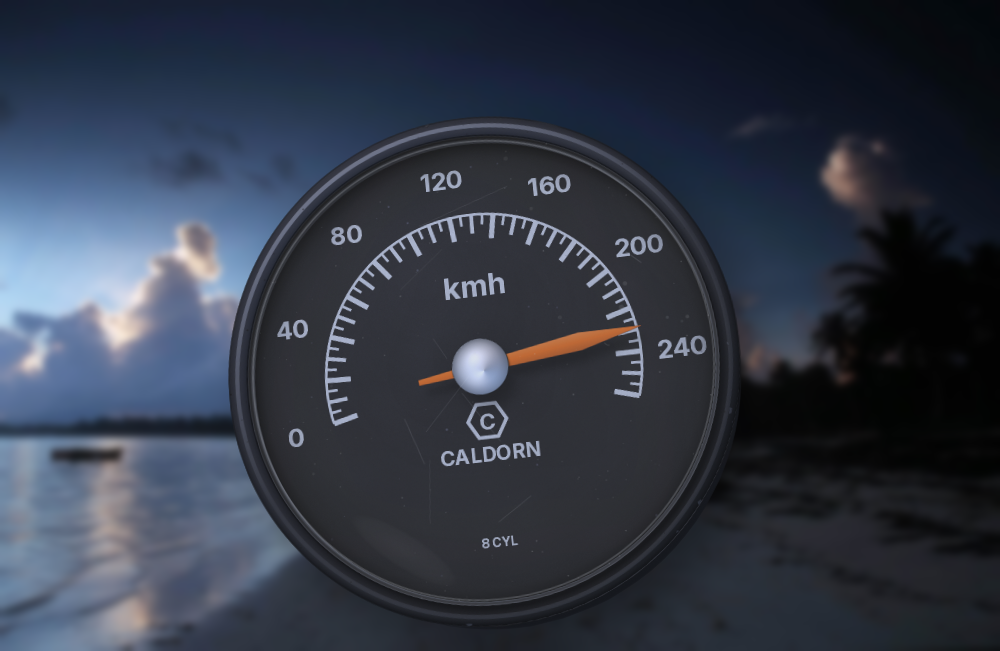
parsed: 230 km/h
